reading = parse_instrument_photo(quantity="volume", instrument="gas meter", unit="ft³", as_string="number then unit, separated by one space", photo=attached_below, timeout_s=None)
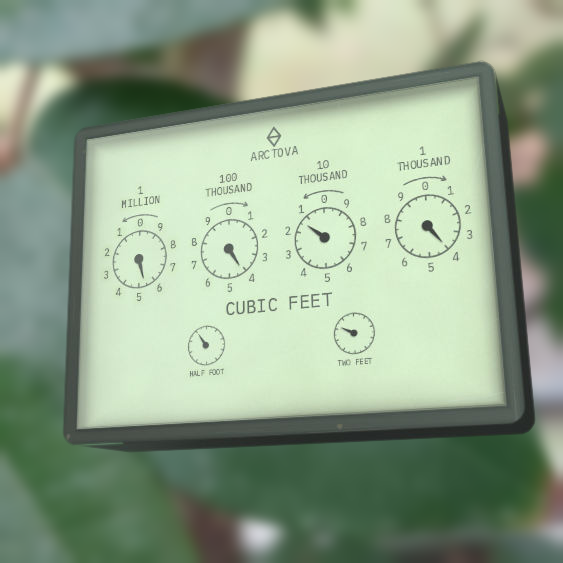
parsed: 541400 ft³
